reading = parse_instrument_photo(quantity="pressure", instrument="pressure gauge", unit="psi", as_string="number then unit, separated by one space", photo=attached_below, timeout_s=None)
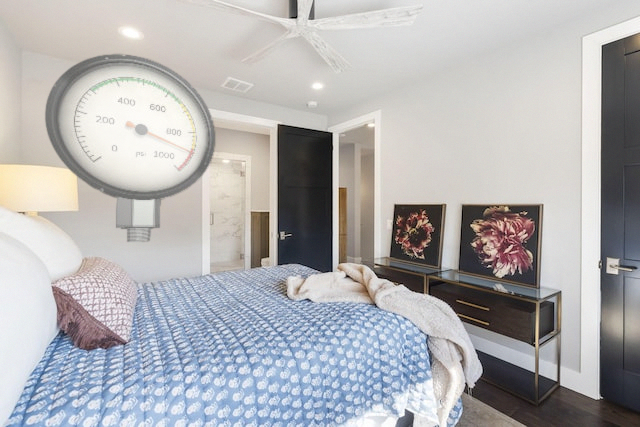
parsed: 900 psi
